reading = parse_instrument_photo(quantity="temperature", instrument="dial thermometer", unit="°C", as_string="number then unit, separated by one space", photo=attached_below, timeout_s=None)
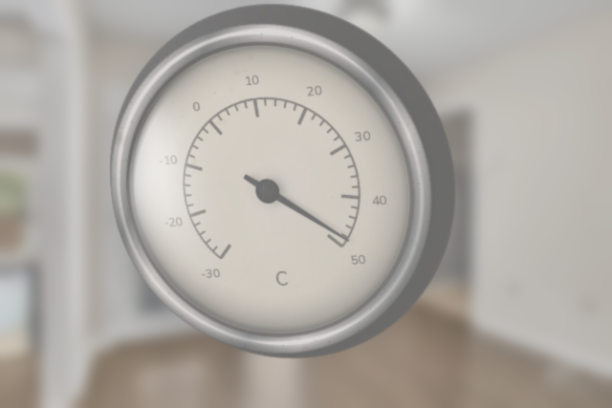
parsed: 48 °C
